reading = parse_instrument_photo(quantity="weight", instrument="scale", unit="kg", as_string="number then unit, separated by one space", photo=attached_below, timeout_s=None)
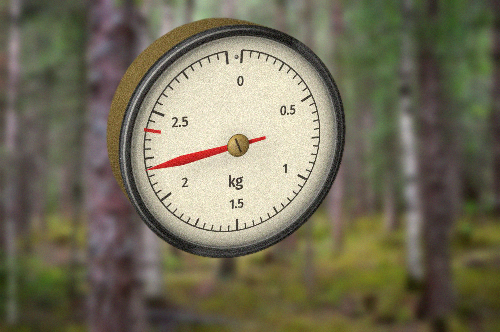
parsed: 2.2 kg
